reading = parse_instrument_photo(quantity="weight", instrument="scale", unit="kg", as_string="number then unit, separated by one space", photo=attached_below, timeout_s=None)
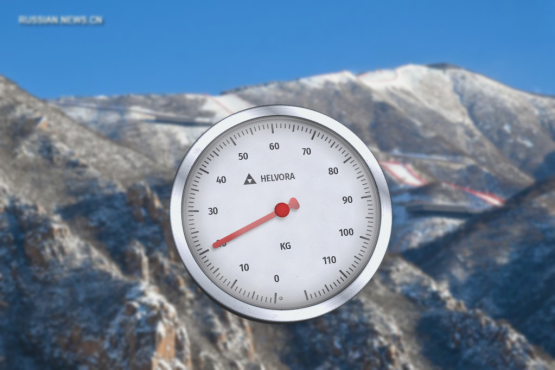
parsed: 20 kg
